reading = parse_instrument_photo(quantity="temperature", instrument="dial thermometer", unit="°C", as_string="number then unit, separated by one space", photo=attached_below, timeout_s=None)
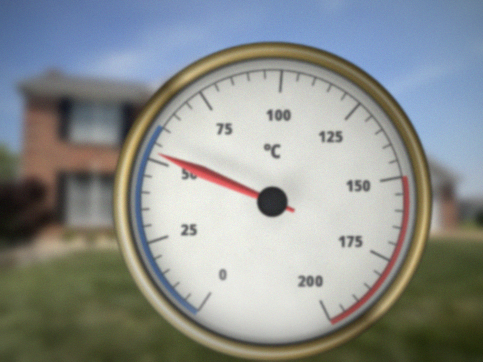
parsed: 52.5 °C
